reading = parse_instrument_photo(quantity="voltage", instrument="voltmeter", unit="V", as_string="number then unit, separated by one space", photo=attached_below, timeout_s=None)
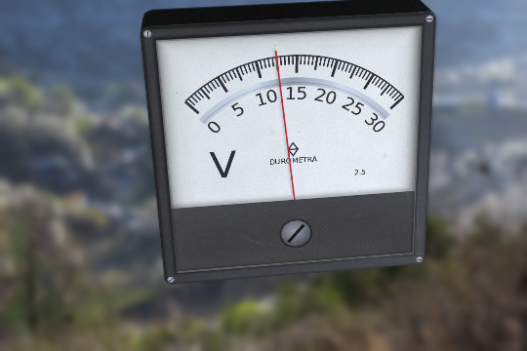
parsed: 12.5 V
